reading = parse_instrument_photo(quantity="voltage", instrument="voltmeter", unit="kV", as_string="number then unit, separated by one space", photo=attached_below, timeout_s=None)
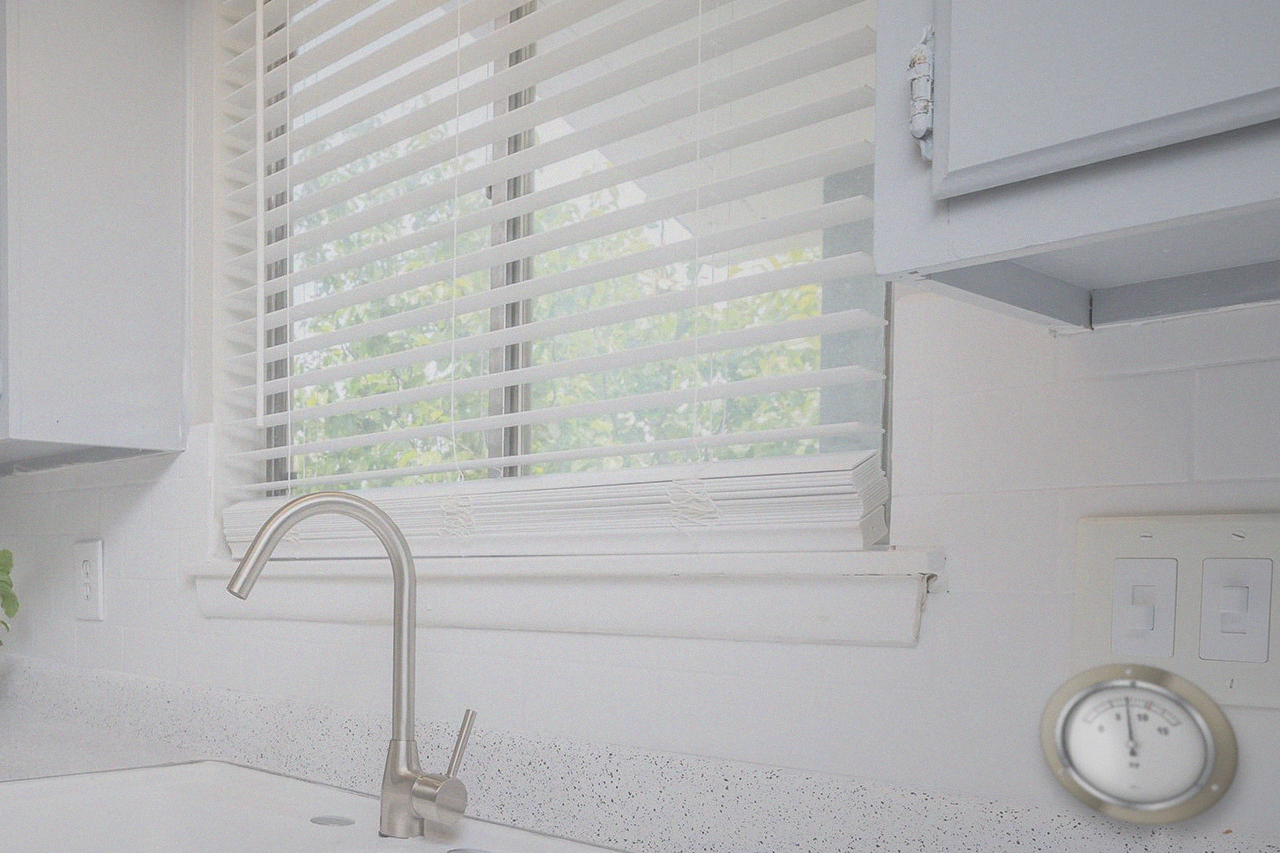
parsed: 7.5 kV
